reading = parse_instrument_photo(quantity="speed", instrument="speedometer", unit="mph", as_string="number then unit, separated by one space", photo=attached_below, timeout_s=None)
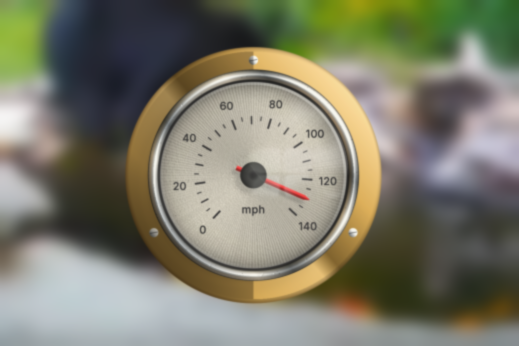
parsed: 130 mph
